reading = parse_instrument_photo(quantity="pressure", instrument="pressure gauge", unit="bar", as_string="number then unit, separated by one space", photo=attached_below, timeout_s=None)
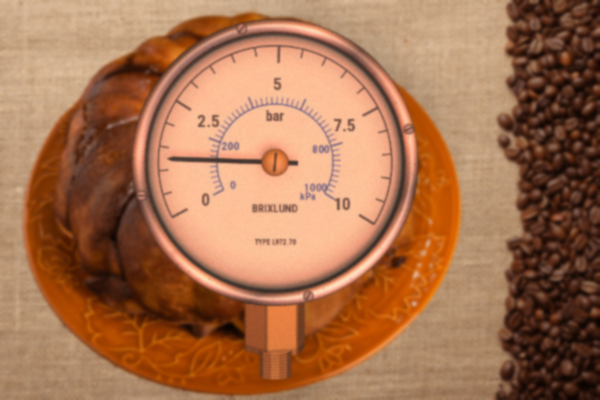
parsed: 1.25 bar
